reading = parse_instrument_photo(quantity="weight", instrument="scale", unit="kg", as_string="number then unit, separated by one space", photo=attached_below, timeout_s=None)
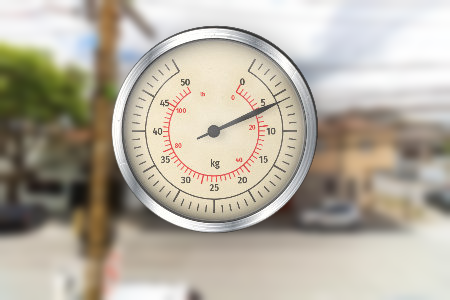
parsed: 6 kg
